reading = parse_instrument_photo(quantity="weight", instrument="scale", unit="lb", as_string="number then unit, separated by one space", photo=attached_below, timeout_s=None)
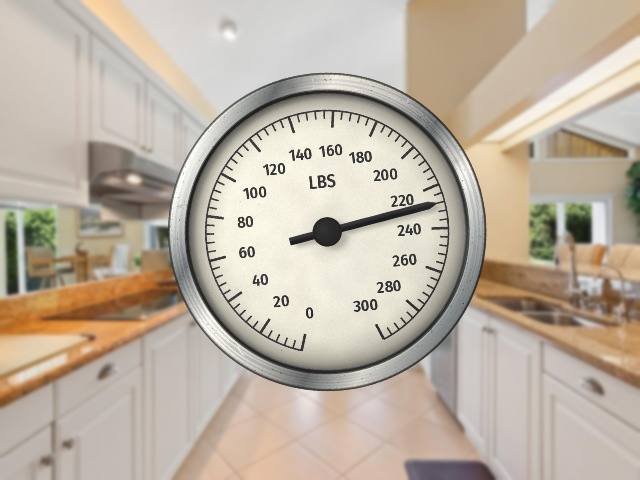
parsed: 228 lb
